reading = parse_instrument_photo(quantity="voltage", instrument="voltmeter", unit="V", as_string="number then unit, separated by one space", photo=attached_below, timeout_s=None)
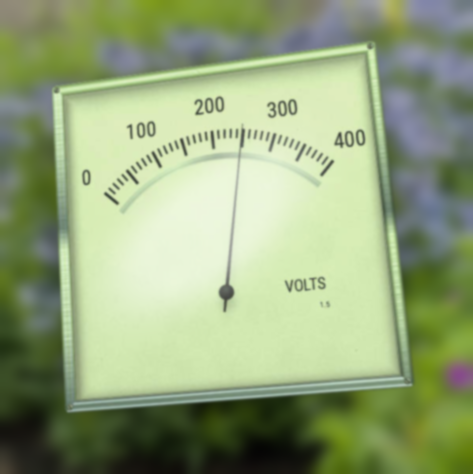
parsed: 250 V
